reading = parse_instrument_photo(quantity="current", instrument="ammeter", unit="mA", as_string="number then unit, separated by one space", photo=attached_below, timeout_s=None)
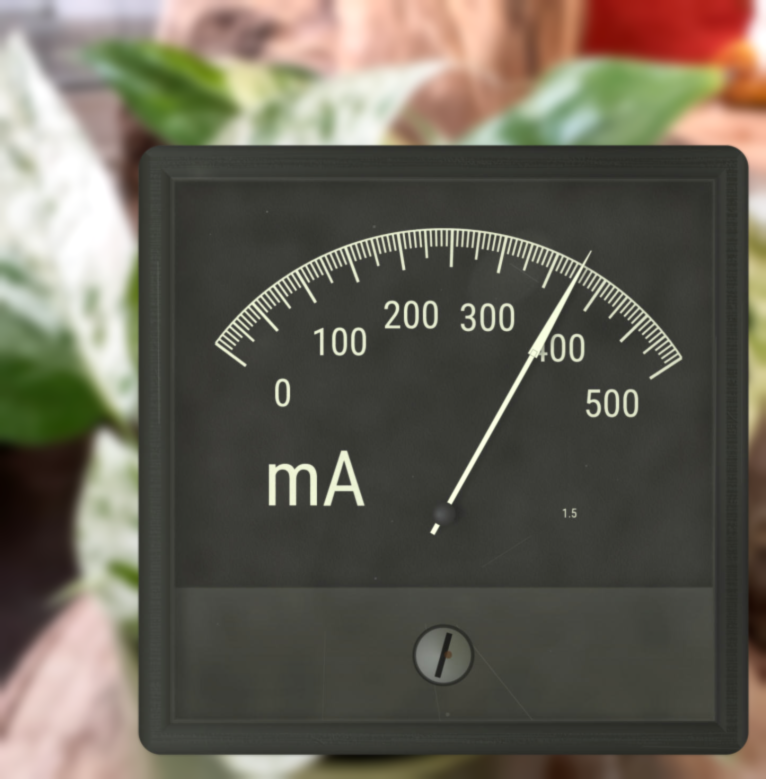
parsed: 375 mA
